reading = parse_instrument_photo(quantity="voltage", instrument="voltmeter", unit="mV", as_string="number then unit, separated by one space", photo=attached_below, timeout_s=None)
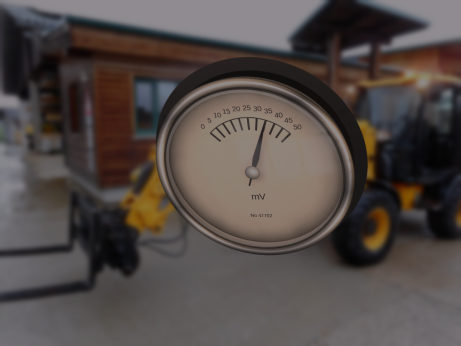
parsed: 35 mV
